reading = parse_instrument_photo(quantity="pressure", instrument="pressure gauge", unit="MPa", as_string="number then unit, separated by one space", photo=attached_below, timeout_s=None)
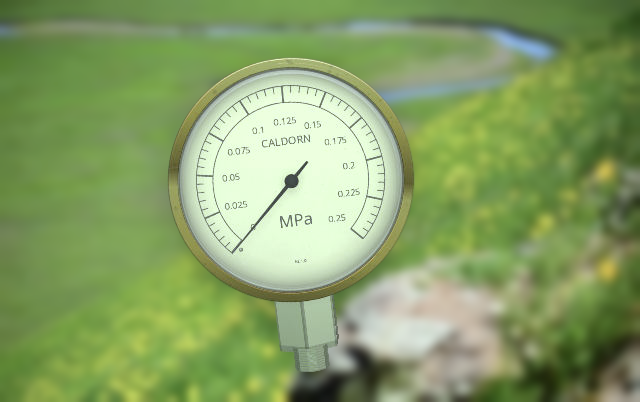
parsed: 0 MPa
